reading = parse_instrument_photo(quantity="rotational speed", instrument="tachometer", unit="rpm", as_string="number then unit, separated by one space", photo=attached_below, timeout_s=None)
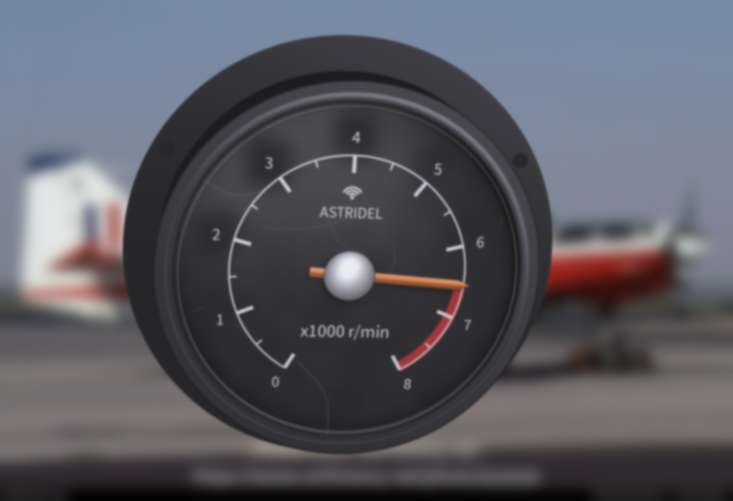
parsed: 6500 rpm
